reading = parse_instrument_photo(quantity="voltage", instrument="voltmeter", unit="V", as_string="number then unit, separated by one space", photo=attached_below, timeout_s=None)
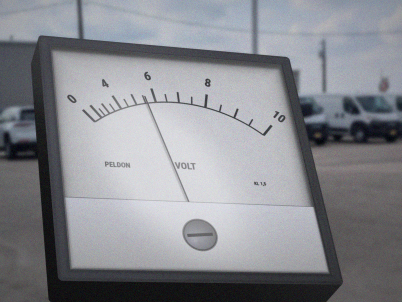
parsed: 5.5 V
